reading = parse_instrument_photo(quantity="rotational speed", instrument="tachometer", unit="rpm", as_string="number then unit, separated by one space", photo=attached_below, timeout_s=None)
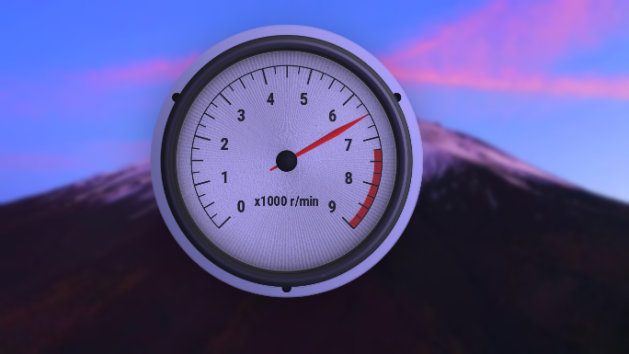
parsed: 6500 rpm
